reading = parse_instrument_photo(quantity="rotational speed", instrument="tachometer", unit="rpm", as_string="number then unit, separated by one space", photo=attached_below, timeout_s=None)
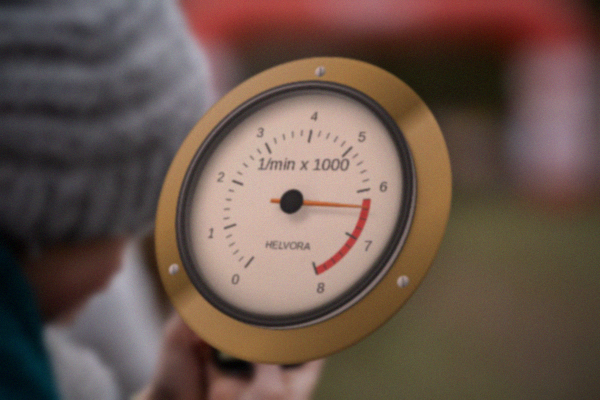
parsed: 6400 rpm
